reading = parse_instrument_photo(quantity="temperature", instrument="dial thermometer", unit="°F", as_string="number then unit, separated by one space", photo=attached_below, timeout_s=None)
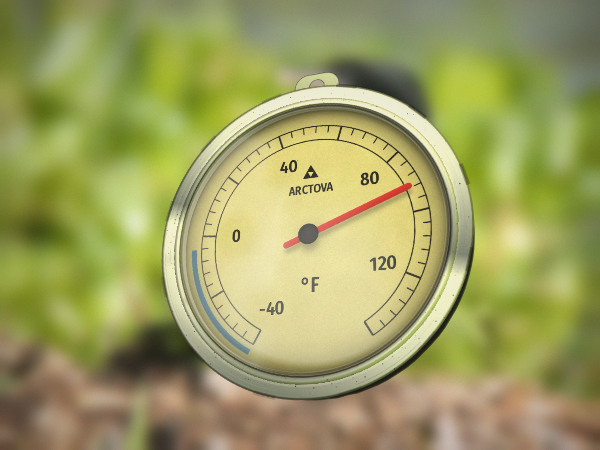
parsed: 92 °F
